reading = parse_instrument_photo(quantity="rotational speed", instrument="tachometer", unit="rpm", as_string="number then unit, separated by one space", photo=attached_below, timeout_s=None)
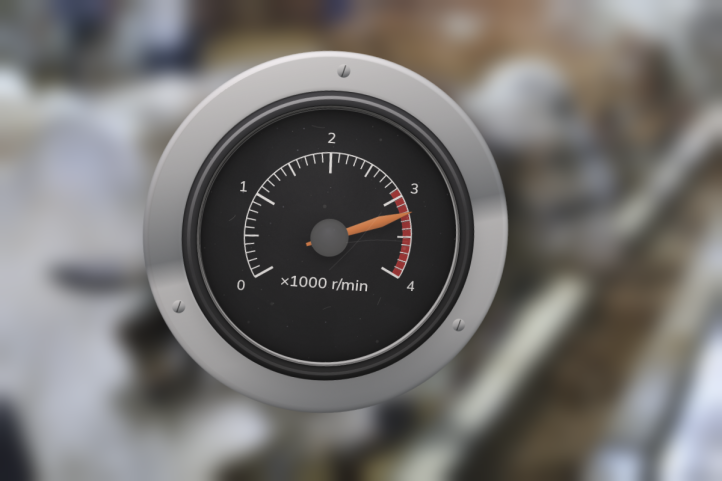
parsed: 3200 rpm
